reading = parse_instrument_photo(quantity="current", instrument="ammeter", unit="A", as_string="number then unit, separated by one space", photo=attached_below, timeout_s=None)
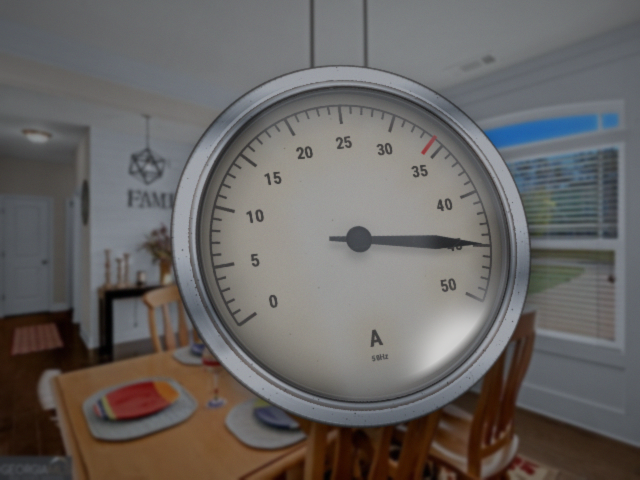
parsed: 45 A
